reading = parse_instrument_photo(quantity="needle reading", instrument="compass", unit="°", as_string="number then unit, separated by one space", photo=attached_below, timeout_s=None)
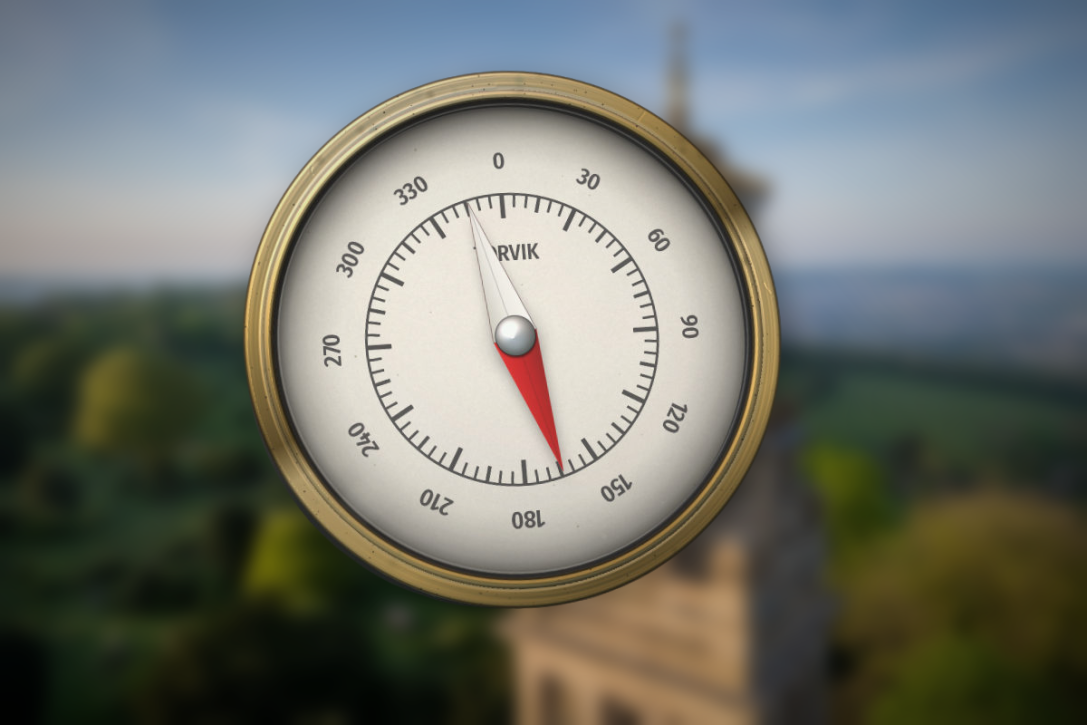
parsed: 165 °
